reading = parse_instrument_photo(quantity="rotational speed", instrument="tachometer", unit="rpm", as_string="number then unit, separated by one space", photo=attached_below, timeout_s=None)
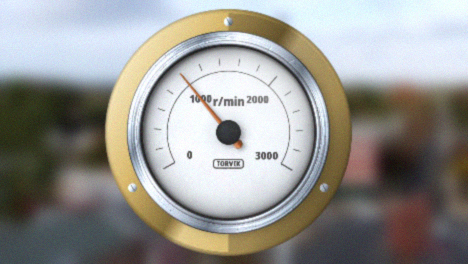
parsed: 1000 rpm
